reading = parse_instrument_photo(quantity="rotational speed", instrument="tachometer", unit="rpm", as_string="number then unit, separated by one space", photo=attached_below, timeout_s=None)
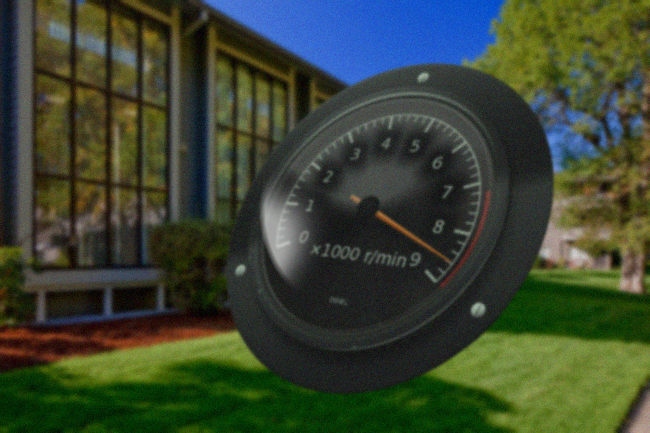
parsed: 8600 rpm
